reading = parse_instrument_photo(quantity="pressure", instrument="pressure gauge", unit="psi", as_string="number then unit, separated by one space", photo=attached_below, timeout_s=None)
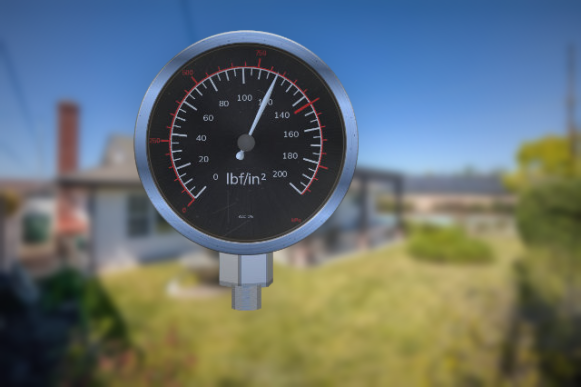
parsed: 120 psi
